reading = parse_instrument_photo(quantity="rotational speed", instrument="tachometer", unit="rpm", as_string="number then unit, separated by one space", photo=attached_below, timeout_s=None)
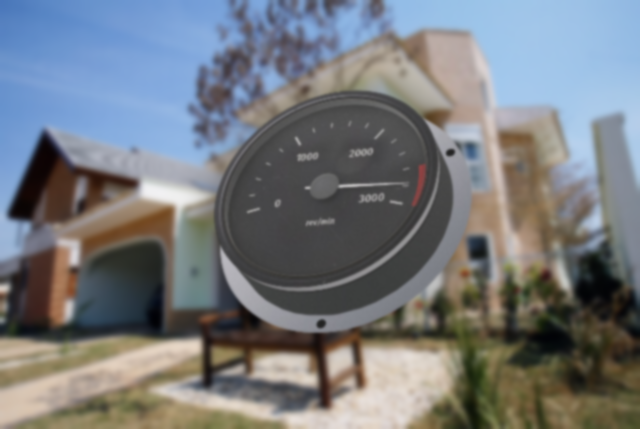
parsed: 2800 rpm
